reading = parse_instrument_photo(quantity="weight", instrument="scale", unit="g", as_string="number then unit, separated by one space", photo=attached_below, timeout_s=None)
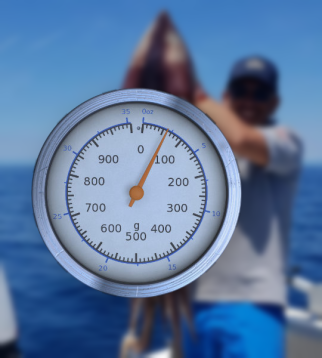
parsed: 60 g
